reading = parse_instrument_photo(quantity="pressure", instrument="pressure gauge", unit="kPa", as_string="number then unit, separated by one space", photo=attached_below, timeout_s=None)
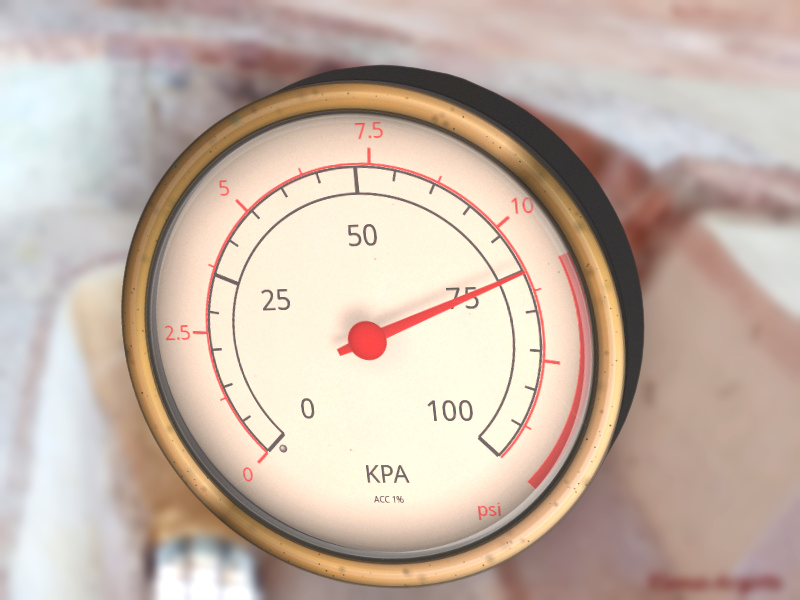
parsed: 75 kPa
